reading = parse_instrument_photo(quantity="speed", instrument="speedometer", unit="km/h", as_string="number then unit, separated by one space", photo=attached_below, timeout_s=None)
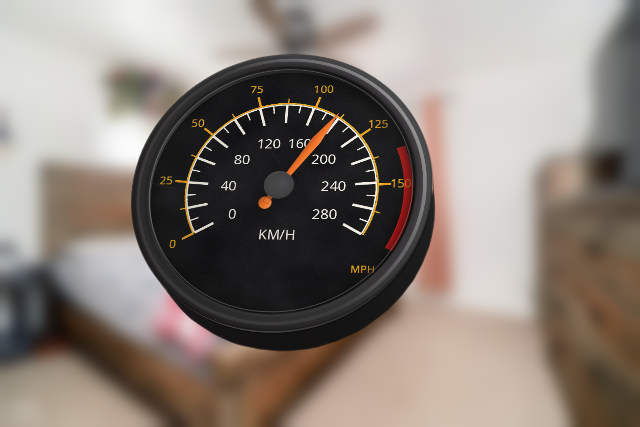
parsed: 180 km/h
